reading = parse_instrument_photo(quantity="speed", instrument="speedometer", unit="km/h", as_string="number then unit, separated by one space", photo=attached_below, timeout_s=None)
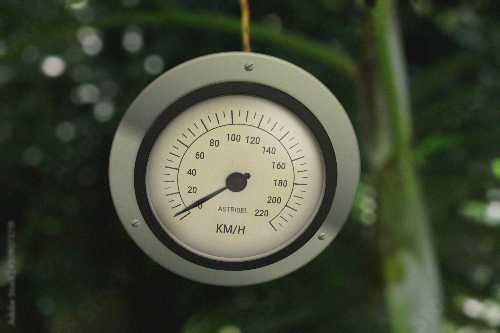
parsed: 5 km/h
